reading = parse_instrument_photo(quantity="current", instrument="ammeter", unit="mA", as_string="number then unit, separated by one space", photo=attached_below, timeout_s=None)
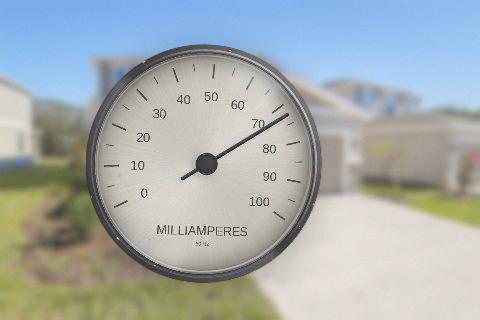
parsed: 72.5 mA
